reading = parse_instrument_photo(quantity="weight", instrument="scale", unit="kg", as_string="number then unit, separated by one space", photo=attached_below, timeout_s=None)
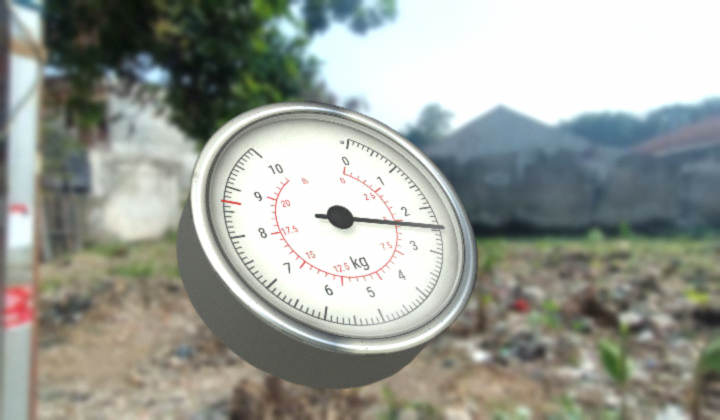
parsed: 2.5 kg
